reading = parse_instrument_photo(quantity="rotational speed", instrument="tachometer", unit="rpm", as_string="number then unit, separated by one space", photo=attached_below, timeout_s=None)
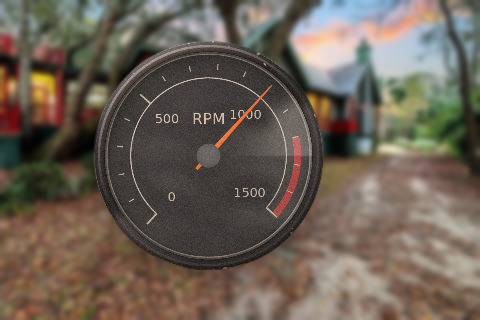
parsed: 1000 rpm
